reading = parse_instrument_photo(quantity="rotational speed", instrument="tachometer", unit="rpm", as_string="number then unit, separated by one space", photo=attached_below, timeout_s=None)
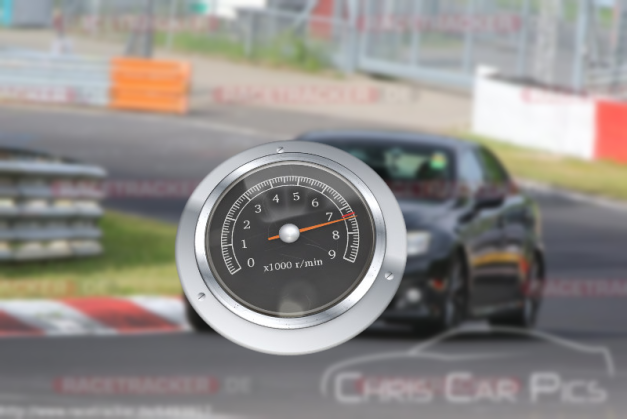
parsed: 7500 rpm
